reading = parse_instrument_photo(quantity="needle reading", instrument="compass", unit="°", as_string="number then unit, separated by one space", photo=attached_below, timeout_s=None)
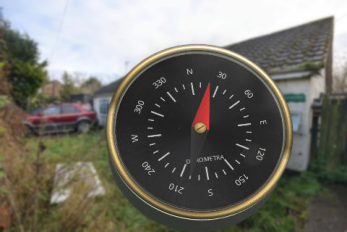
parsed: 20 °
